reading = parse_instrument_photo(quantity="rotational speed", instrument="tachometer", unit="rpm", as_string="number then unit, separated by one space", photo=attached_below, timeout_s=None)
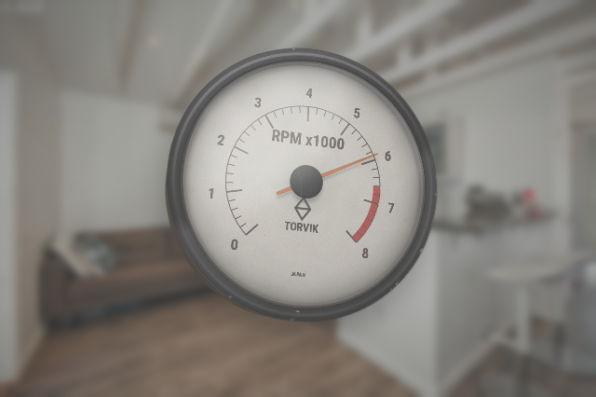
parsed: 5900 rpm
